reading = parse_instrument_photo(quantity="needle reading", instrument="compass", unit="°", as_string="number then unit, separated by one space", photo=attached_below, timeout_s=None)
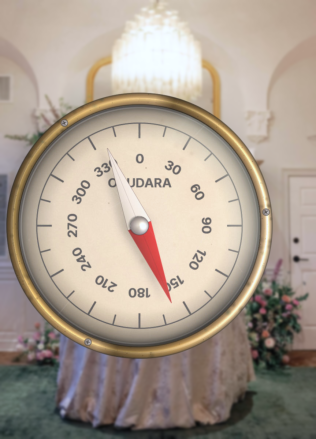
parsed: 157.5 °
